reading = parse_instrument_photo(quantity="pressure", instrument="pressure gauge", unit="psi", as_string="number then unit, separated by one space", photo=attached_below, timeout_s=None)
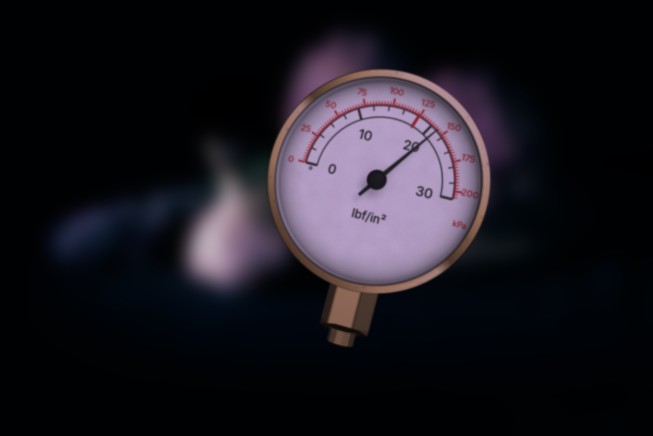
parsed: 21 psi
